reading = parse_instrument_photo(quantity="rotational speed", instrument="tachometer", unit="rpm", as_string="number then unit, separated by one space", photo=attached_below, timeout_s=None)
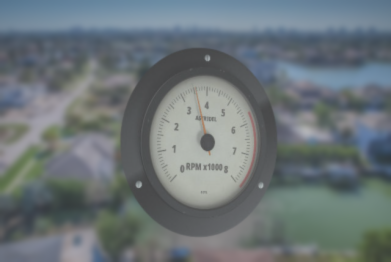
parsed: 3500 rpm
